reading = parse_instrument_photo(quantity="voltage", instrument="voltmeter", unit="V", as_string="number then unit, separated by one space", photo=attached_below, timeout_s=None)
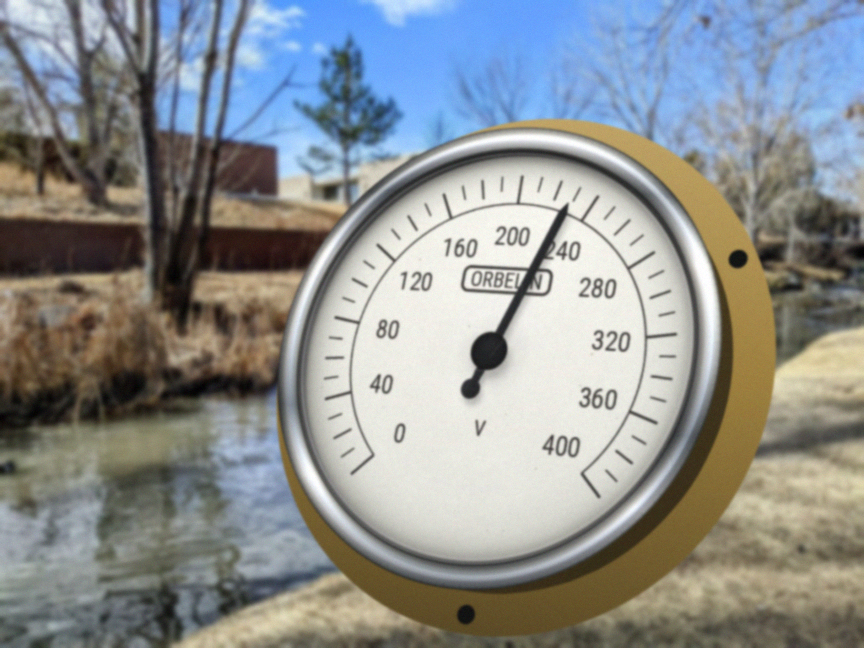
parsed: 230 V
